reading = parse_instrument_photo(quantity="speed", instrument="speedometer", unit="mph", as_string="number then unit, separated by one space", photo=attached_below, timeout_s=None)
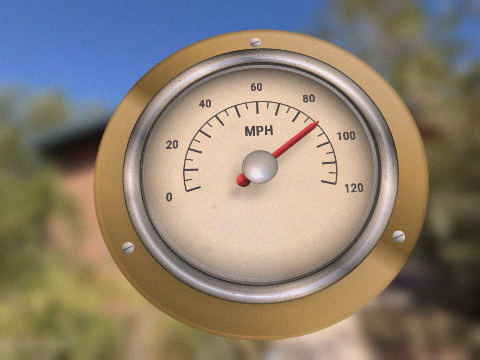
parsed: 90 mph
